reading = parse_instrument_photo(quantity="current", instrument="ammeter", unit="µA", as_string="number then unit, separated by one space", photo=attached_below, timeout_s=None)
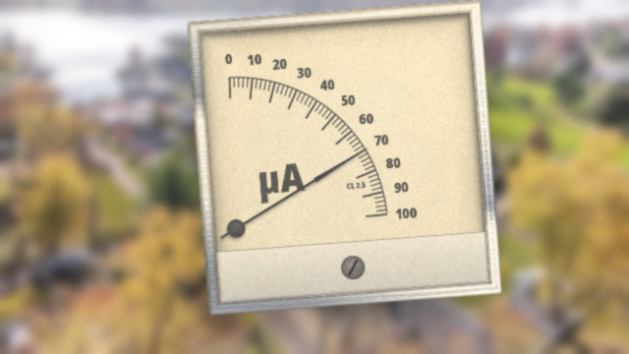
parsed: 70 µA
